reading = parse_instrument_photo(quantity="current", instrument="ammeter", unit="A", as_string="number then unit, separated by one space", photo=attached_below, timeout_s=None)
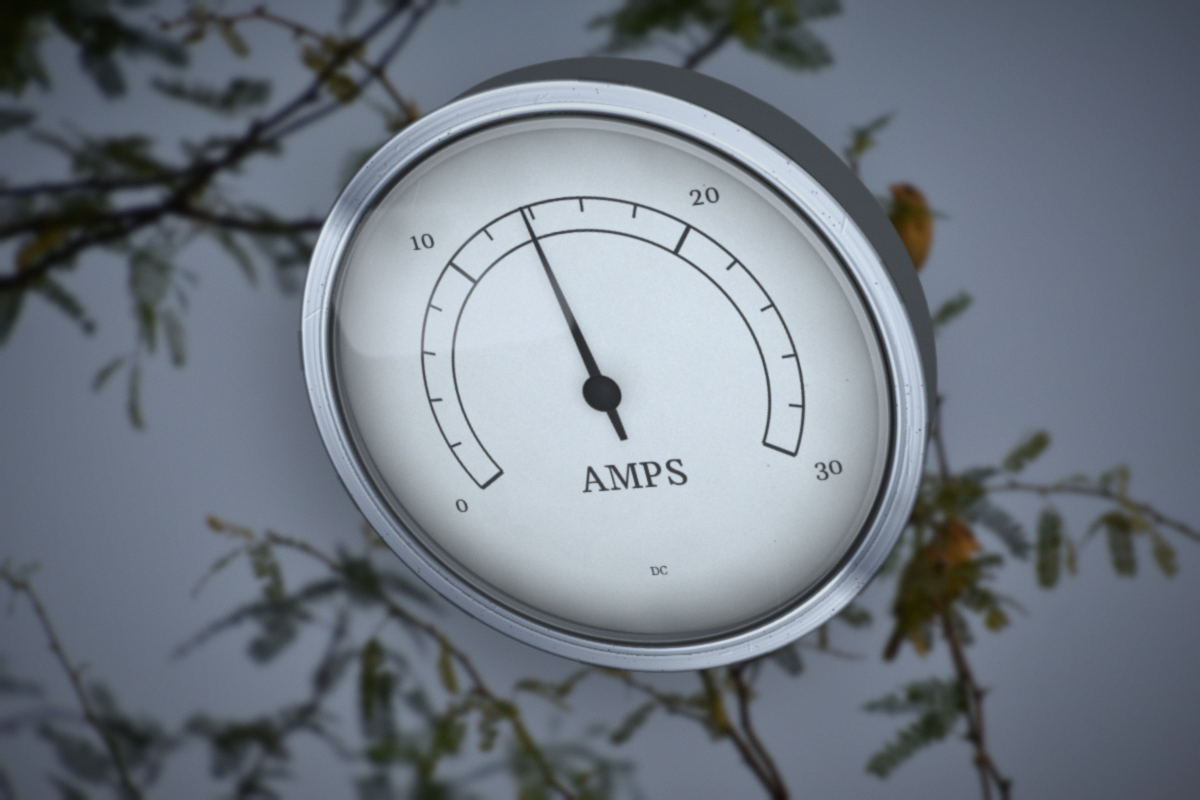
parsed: 14 A
